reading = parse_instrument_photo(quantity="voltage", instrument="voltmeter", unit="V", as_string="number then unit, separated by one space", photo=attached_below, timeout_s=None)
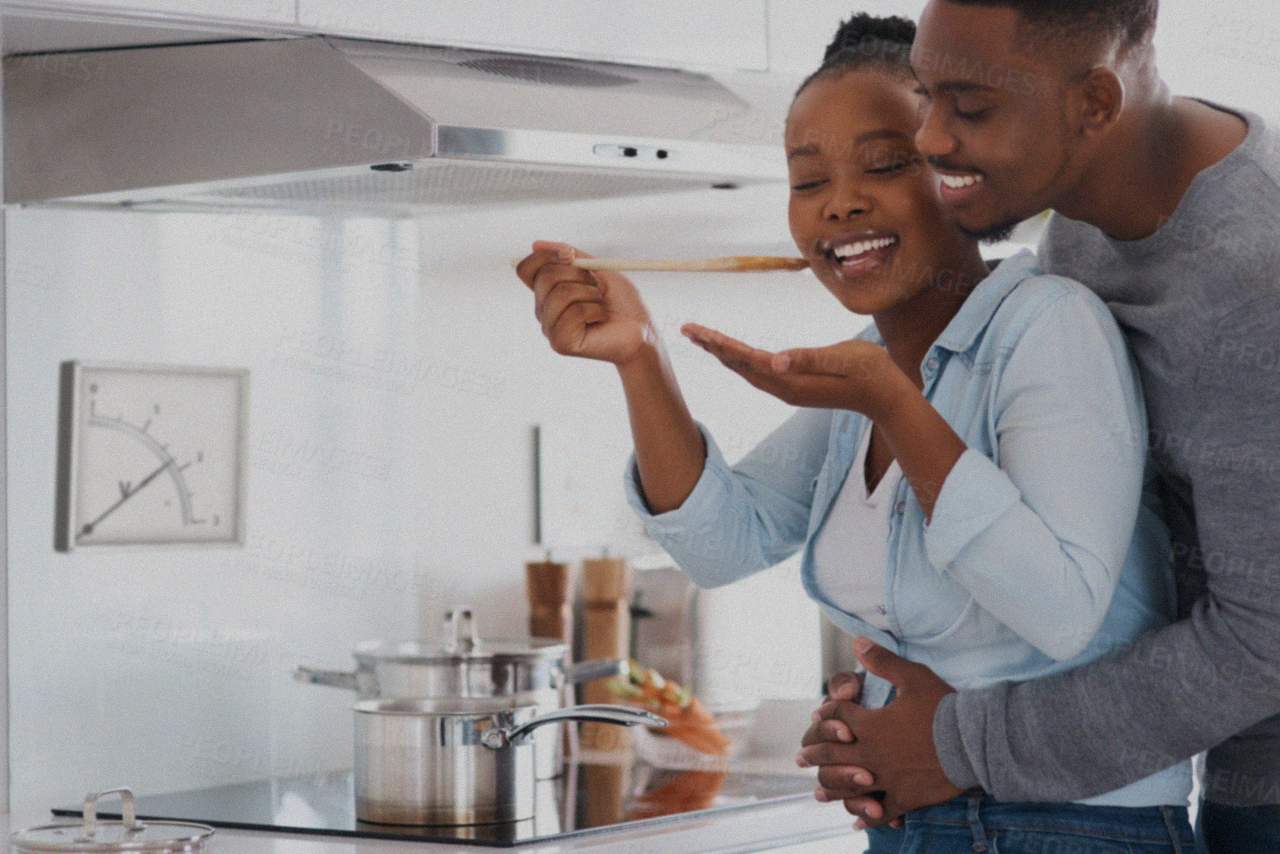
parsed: 1.75 V
